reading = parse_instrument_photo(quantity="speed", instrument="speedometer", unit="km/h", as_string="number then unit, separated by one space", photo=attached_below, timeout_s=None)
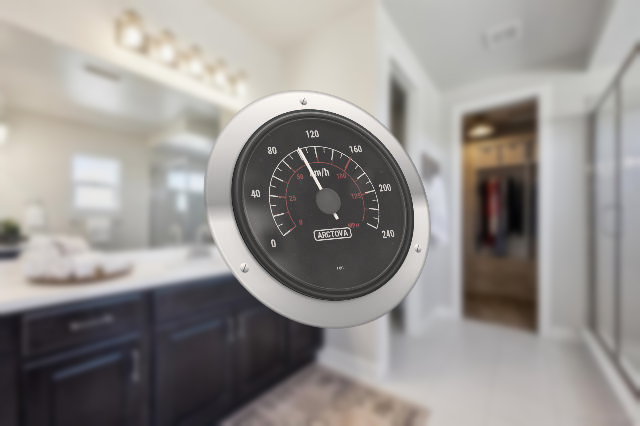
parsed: 100 km/h
